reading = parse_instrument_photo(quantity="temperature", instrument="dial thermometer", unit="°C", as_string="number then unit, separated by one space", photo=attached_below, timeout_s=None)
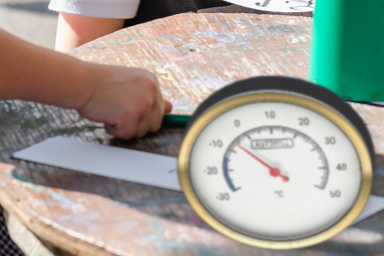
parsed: -5 °C
